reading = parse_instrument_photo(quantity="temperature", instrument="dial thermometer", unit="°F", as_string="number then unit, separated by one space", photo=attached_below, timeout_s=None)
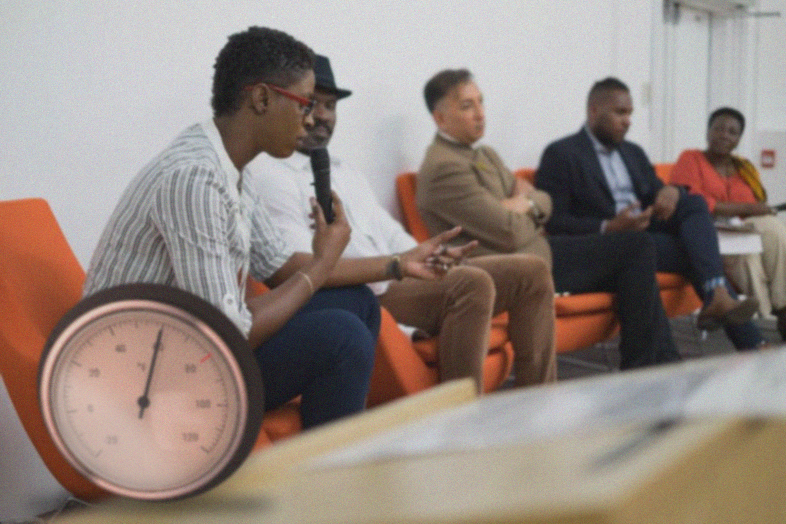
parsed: 60 °F
